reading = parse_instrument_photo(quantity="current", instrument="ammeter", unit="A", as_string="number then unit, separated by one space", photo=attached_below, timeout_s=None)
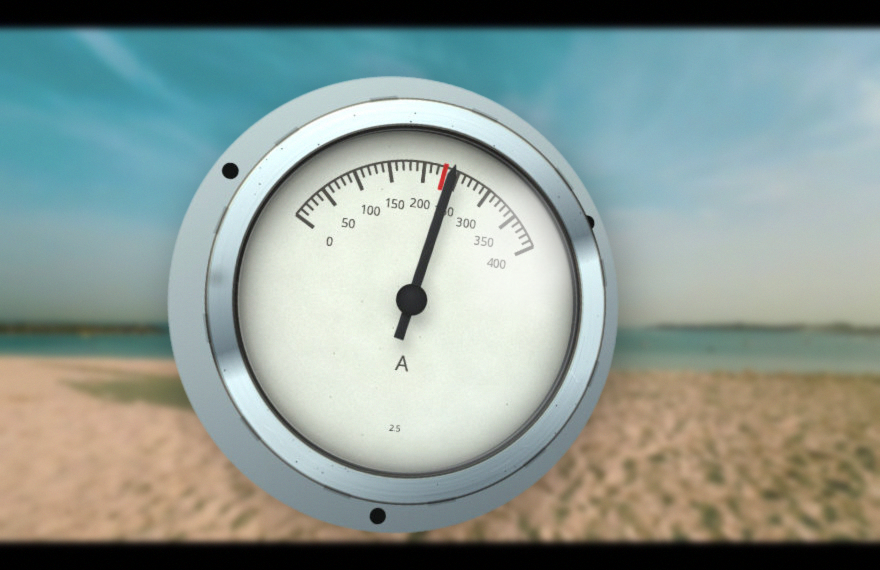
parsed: 240 A
